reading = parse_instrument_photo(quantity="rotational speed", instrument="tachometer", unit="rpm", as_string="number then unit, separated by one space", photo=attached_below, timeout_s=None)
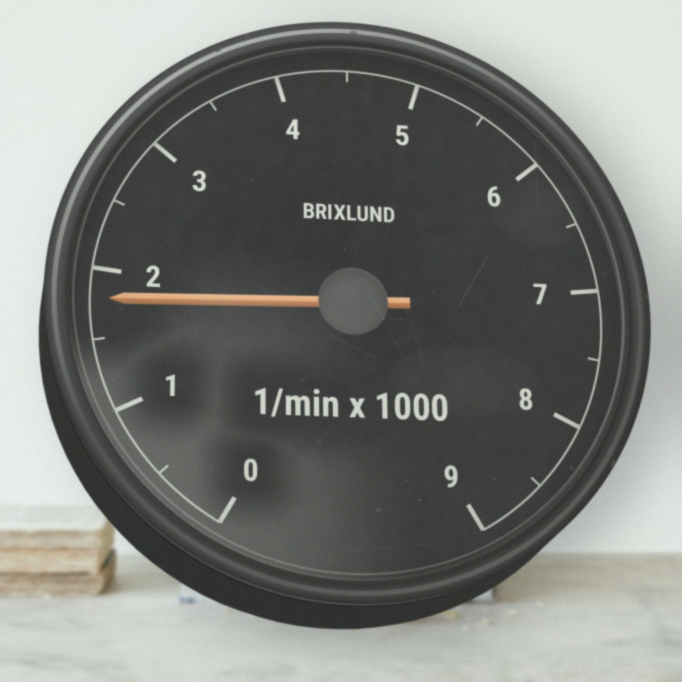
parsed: 1750 rpm
